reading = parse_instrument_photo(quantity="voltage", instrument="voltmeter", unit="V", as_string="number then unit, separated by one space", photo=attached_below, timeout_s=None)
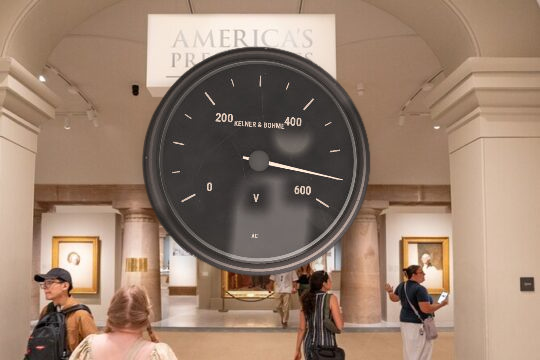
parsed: 550 V
